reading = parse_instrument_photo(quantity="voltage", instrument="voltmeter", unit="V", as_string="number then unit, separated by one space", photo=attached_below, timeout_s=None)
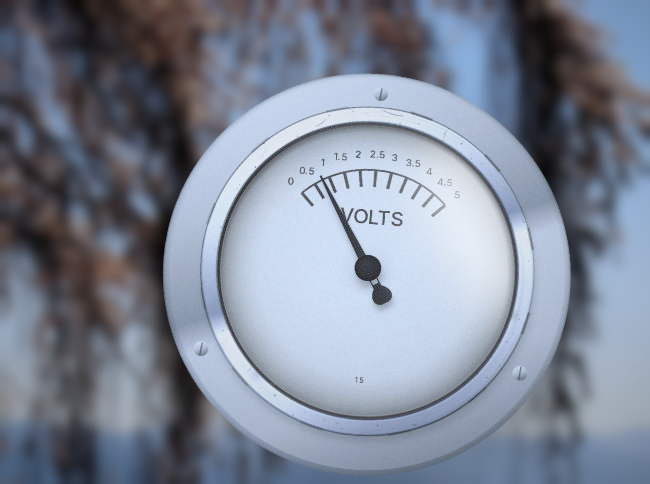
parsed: 0.75 V
